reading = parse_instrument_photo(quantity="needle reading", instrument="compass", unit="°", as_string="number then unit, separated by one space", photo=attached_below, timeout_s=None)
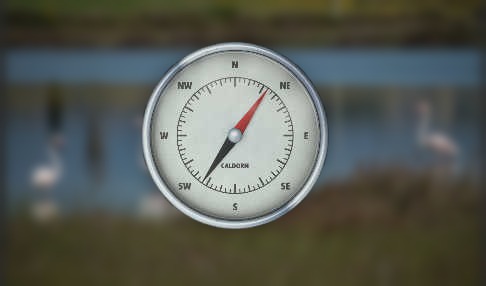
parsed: 35 °
